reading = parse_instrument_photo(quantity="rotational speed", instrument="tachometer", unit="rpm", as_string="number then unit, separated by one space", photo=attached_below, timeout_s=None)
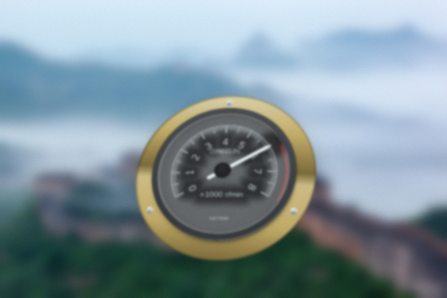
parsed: 6000 rpm
